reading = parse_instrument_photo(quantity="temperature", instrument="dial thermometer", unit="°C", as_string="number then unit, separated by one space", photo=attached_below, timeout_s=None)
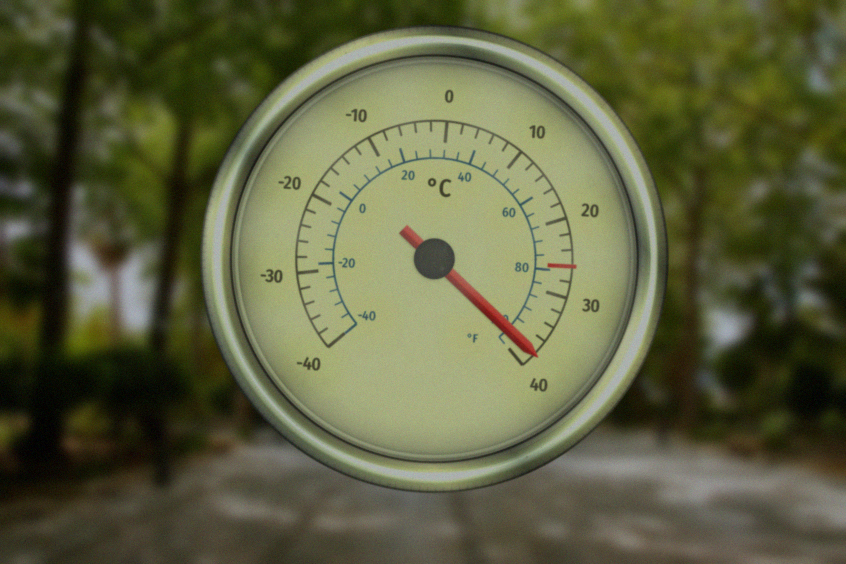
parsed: 38 °C
